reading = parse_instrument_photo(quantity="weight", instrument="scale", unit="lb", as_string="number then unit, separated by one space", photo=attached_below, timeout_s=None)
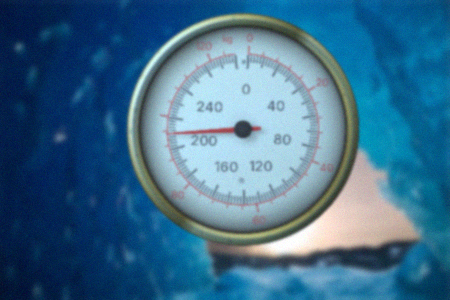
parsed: 210 lb
